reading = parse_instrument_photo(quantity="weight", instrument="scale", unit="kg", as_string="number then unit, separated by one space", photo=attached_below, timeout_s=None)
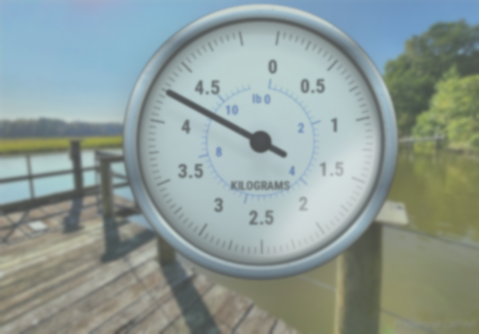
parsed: 4.25 kg
